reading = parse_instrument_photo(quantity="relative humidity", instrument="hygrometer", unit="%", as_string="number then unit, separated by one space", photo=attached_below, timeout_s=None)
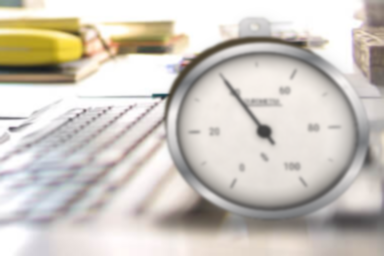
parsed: 40 %
